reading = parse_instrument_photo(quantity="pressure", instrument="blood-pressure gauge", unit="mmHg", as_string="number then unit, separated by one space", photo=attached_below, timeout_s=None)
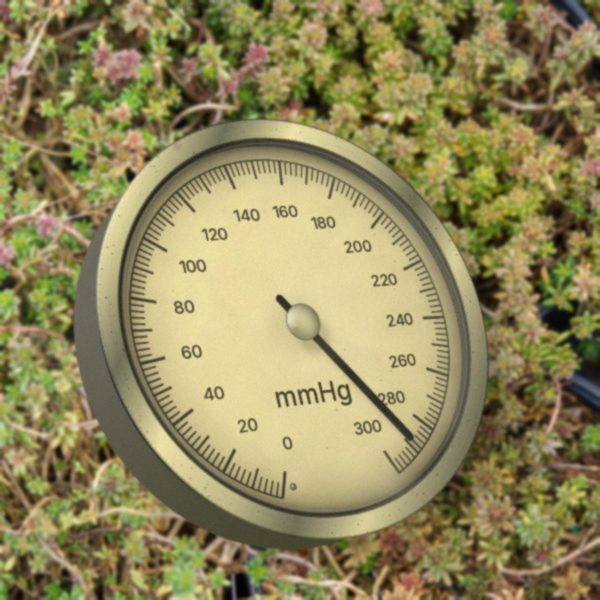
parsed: 290 mmHg
